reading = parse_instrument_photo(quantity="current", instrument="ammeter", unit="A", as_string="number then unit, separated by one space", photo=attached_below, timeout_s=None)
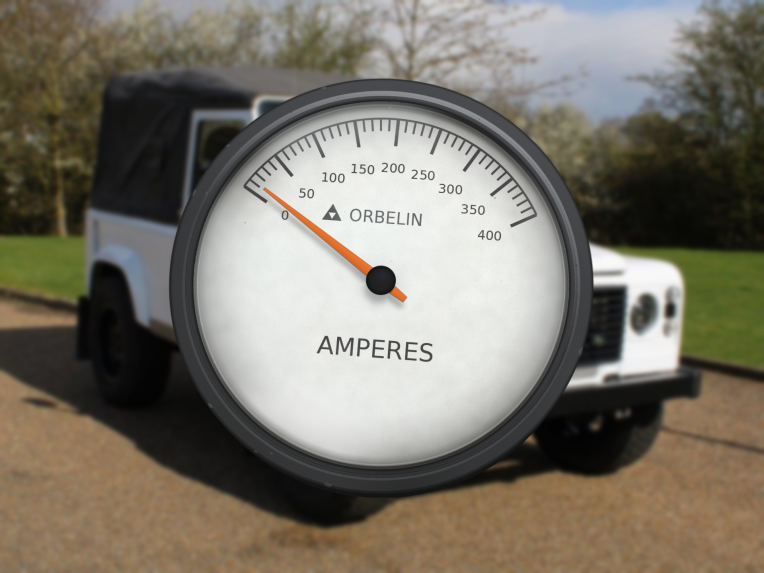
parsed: 10 A
